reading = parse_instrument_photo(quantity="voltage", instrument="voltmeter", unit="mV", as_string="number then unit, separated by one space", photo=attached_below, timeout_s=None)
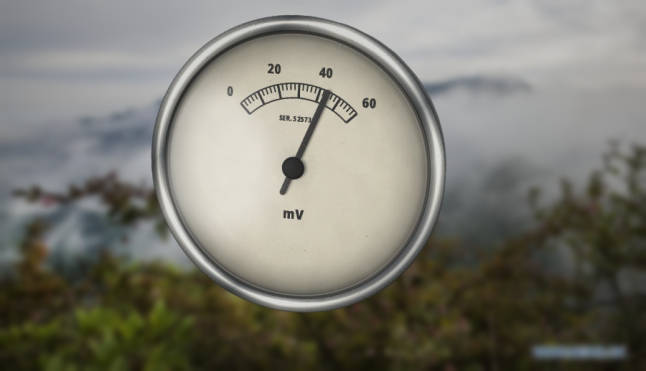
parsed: 44 mV
